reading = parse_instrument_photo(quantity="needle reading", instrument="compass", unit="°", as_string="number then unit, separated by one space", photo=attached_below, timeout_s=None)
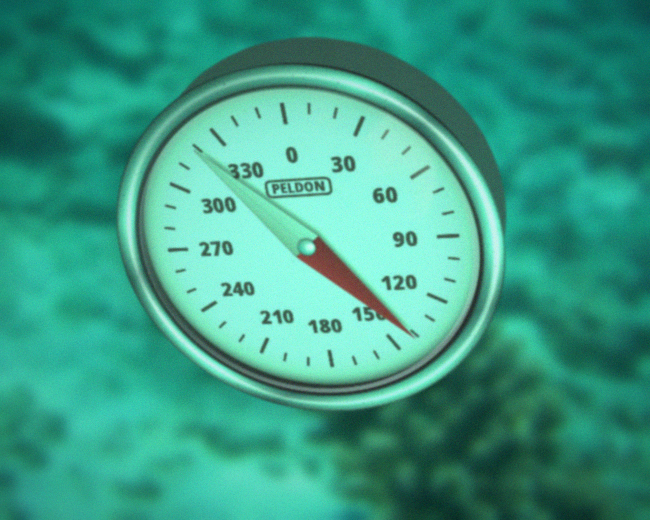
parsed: 140 °
